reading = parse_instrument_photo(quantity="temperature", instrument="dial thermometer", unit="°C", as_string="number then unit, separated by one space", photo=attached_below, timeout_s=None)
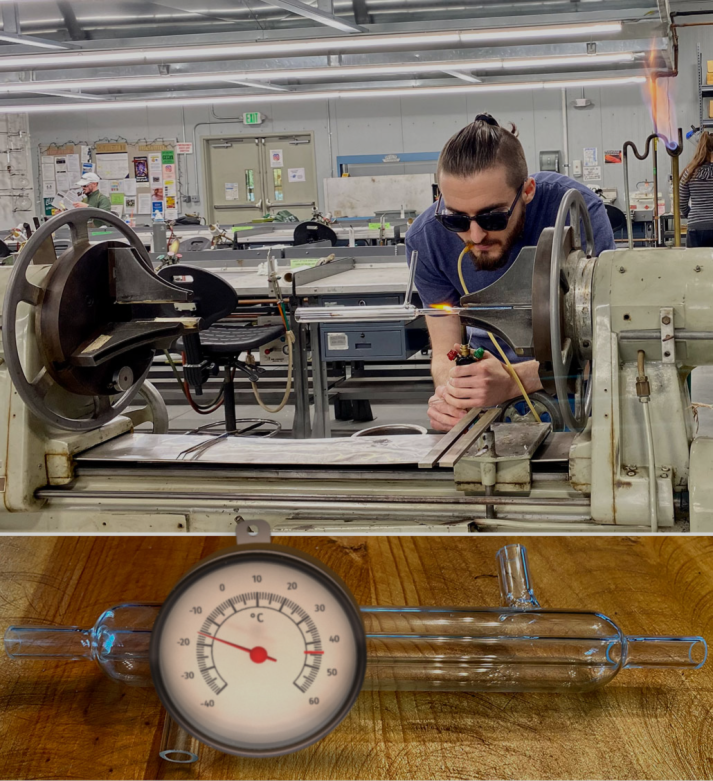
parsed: -15 °C
